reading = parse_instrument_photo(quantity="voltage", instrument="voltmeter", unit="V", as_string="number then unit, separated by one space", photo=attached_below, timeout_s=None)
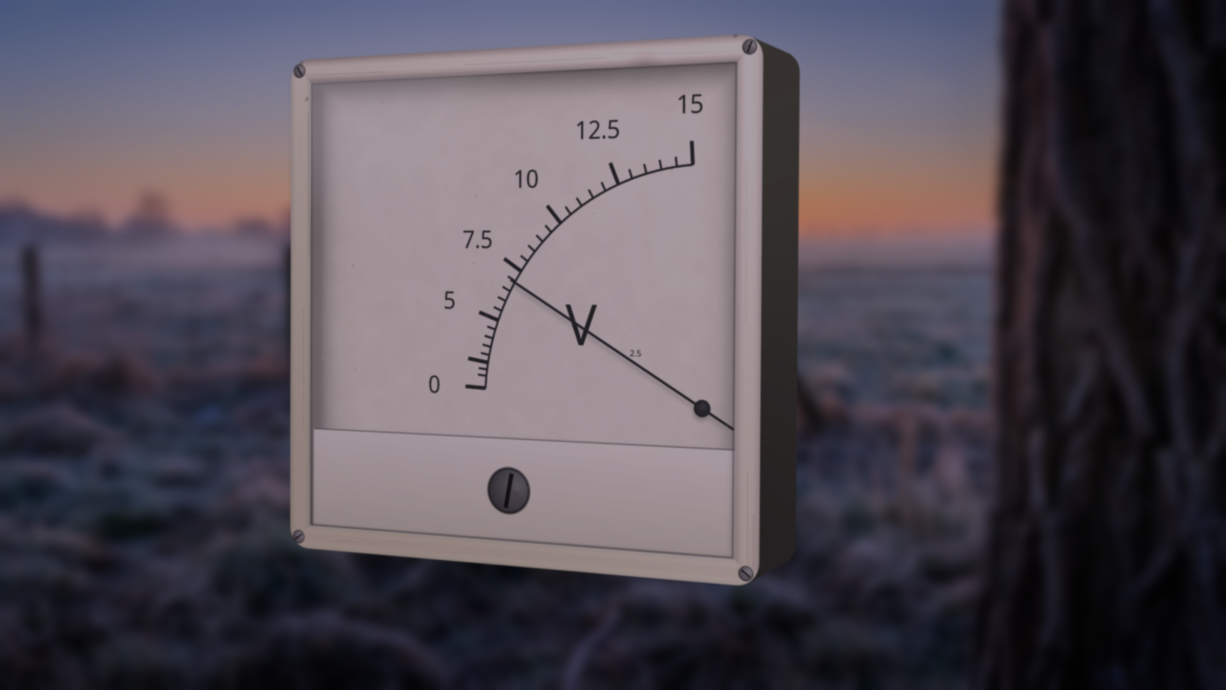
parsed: 7 V
